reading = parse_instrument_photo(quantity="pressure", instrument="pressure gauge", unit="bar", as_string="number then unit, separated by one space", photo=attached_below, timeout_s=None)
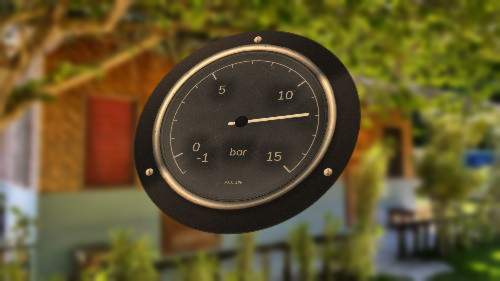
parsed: 12 bar
